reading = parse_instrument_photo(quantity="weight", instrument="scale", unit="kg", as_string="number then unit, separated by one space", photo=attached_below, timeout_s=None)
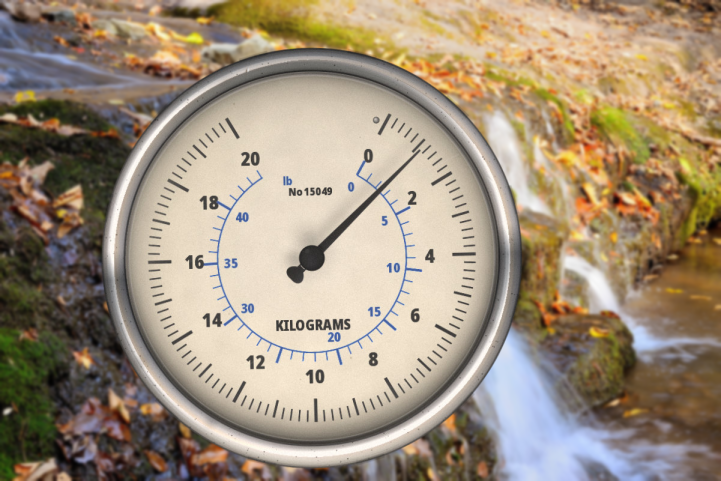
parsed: 1.1 kg
